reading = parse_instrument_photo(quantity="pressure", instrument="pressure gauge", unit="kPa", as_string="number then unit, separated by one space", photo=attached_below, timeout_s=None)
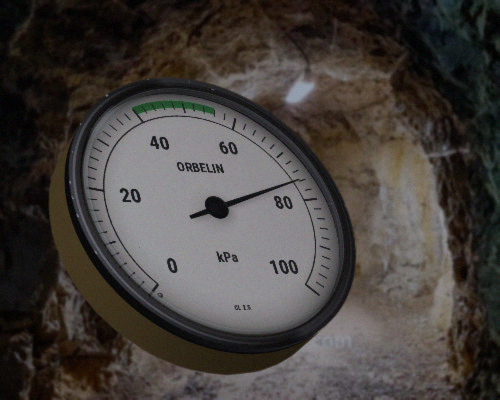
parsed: 76 kPa
